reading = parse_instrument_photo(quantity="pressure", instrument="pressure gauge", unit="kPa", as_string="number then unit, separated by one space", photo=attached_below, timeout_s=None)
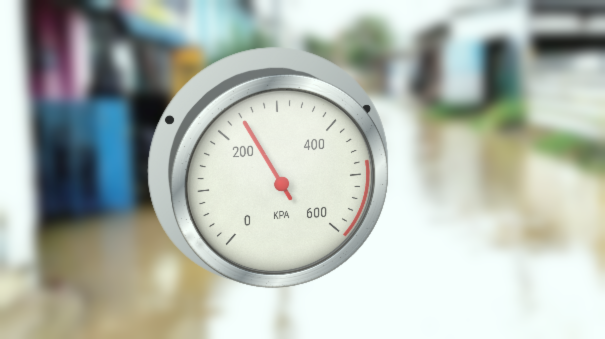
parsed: 240 kPa
